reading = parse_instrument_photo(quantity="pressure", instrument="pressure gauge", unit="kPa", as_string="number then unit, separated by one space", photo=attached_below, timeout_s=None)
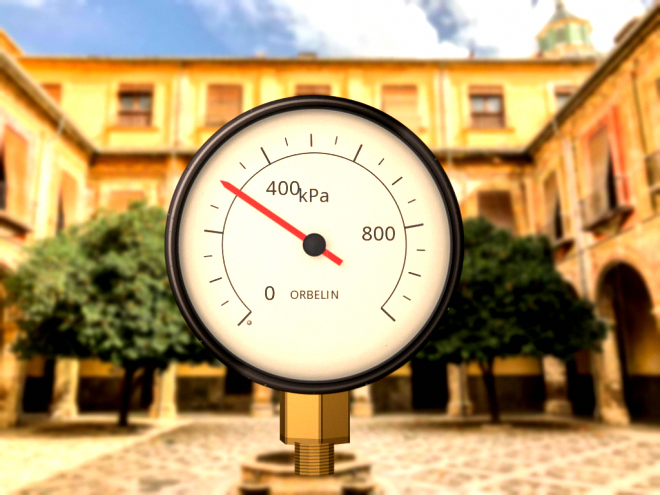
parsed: 300 kPa
